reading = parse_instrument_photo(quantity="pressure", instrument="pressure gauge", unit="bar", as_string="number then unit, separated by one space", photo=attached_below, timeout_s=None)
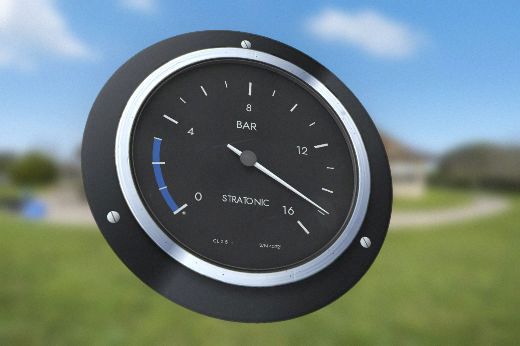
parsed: 15 bar
